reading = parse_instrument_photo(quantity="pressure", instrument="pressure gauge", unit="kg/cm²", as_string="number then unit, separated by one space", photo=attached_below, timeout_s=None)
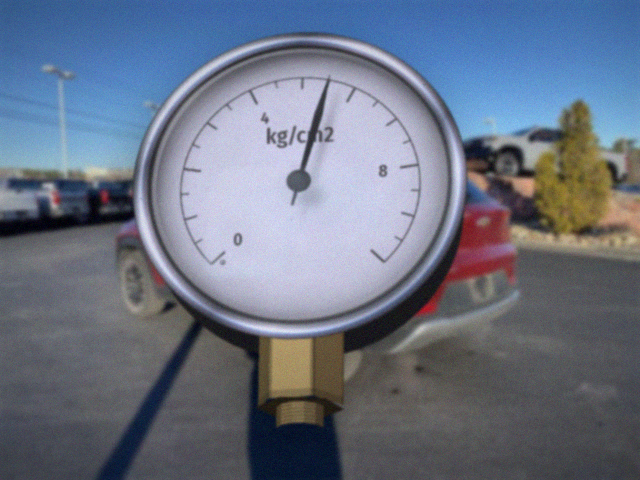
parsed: 5.5 kg/cm²
